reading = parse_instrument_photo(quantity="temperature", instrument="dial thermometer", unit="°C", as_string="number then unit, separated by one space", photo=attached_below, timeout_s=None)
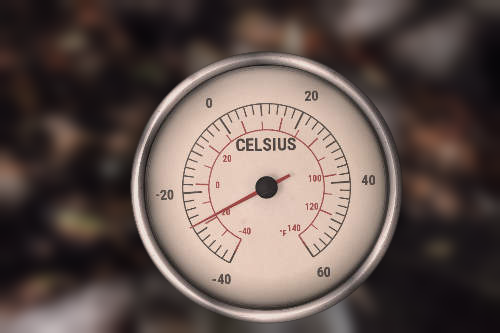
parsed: -28 °C
